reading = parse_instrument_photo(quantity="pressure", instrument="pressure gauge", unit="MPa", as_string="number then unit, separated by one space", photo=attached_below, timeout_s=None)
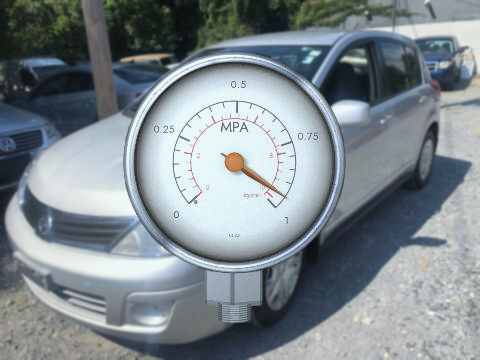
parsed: 0.95 MPa
